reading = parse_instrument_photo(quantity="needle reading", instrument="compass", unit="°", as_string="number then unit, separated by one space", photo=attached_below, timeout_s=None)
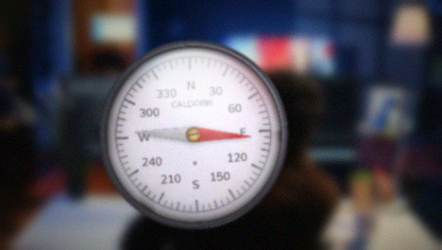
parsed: 95 °
